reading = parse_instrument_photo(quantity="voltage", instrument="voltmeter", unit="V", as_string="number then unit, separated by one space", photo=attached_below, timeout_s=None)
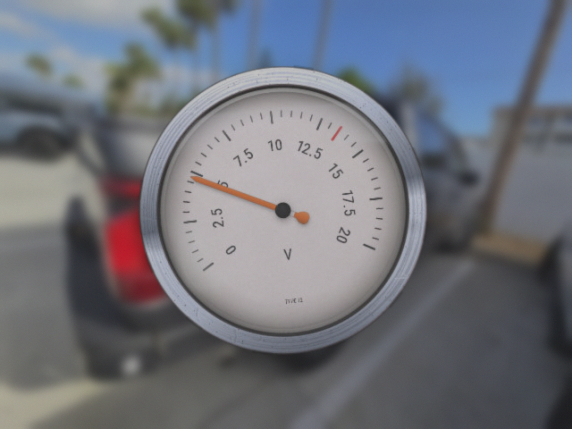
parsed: 4.75 V
